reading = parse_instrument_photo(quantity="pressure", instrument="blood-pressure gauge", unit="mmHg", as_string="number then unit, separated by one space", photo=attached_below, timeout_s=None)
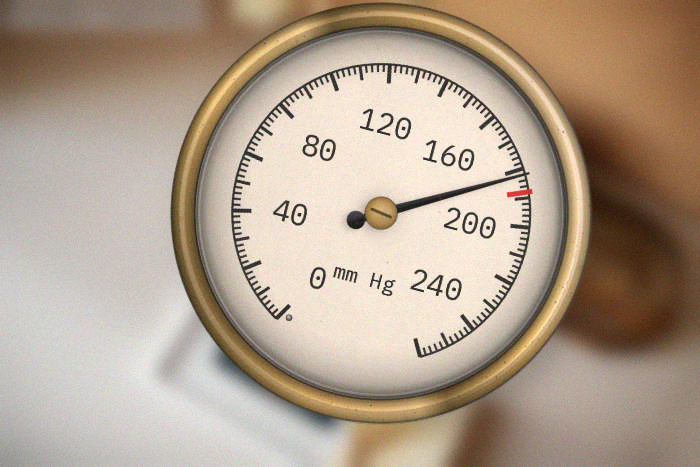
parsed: 182 mmHg
